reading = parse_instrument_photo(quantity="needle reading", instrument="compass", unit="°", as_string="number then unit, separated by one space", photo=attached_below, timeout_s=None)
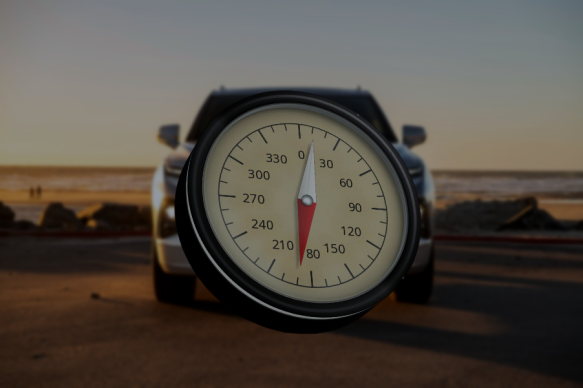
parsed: 190 °
